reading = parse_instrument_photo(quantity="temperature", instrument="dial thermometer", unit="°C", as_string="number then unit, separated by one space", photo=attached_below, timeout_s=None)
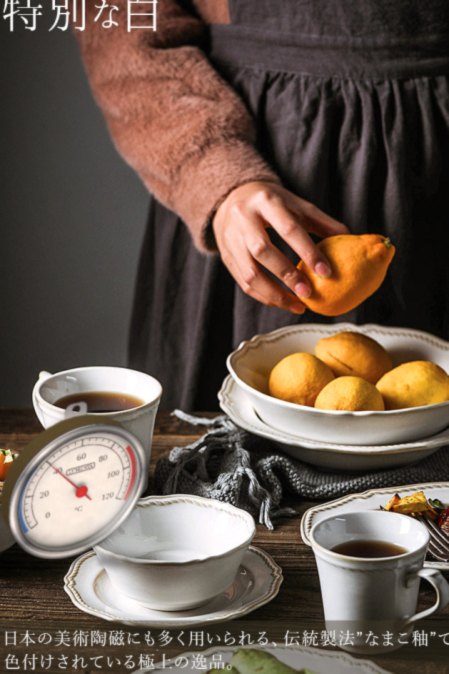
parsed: 40 °C
